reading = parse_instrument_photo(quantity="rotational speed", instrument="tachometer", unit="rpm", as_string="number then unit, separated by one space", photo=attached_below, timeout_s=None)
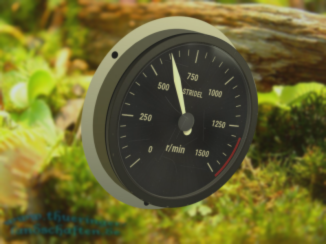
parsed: 600 rpm
